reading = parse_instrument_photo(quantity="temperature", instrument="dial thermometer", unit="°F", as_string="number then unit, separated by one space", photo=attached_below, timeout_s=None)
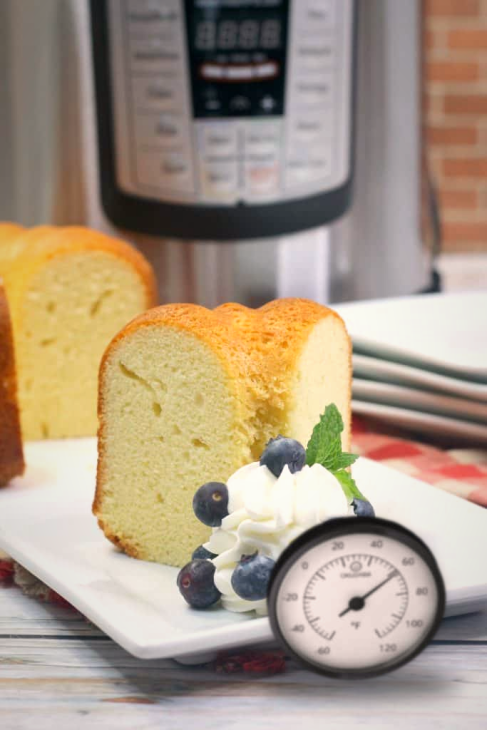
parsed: 60 °F
